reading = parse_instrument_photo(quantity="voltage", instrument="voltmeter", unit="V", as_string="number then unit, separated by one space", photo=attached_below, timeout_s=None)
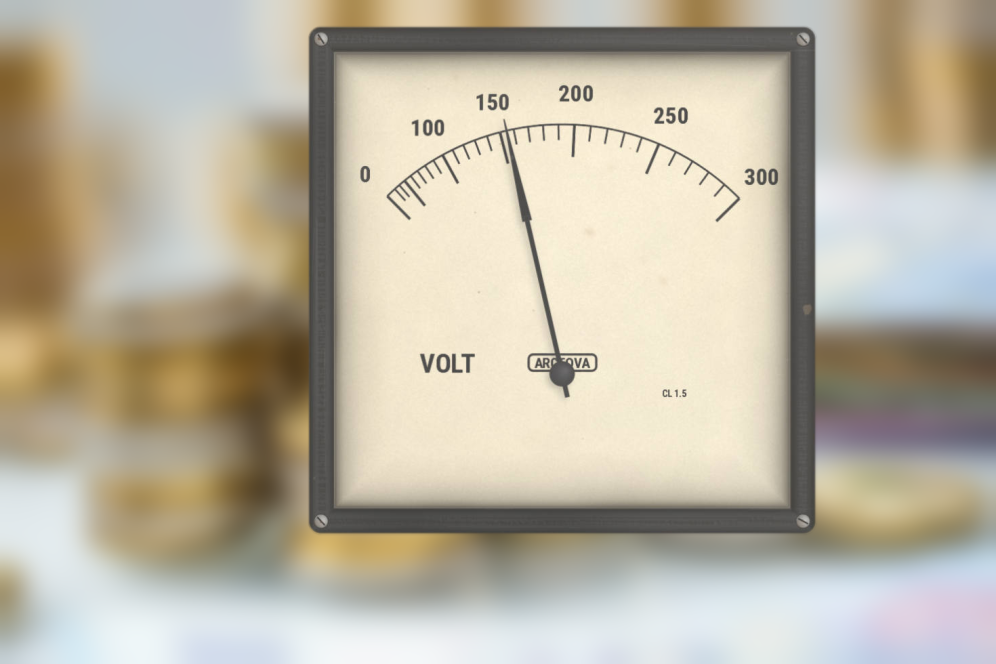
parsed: 155 V
